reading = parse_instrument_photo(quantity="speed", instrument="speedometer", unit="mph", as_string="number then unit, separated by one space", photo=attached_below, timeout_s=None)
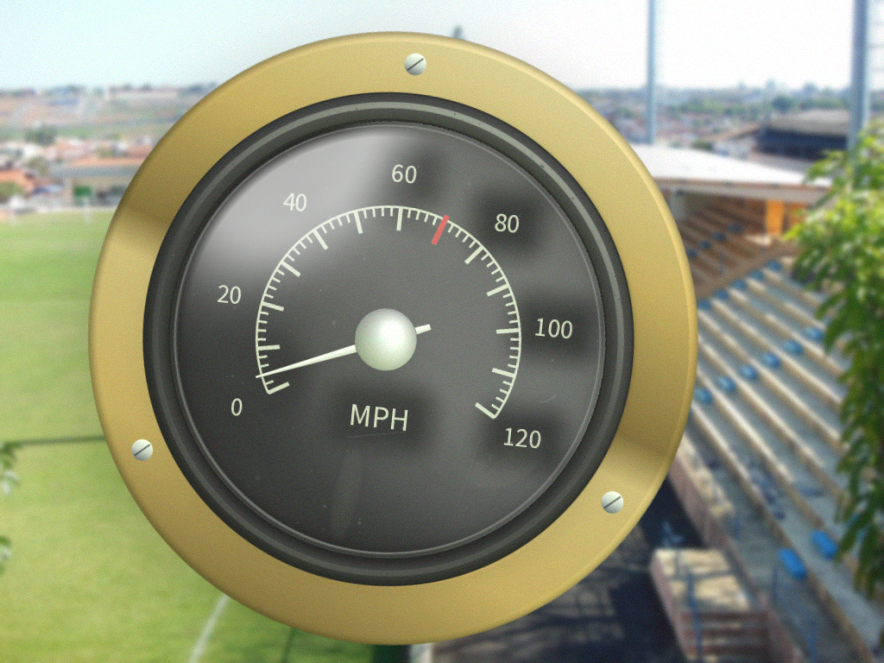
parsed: 4 mph
